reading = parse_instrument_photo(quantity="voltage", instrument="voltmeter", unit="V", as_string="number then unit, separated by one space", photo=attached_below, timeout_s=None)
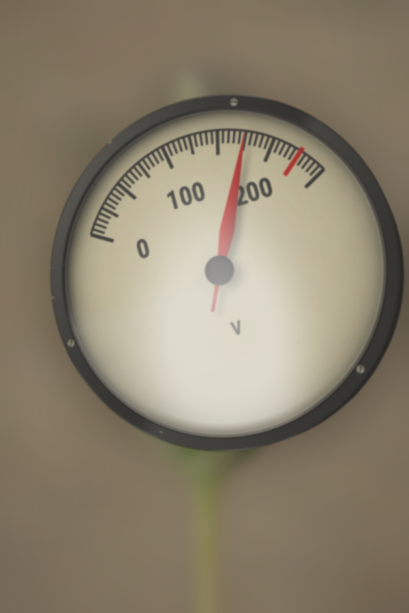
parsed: 175 V
